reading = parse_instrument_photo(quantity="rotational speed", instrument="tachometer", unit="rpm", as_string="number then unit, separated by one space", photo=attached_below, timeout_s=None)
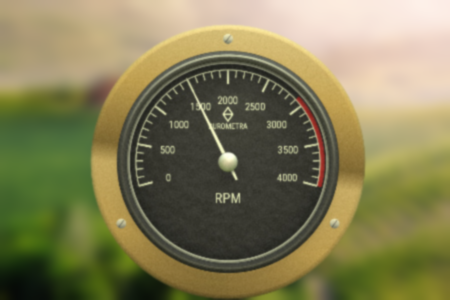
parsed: 1500 rpm
